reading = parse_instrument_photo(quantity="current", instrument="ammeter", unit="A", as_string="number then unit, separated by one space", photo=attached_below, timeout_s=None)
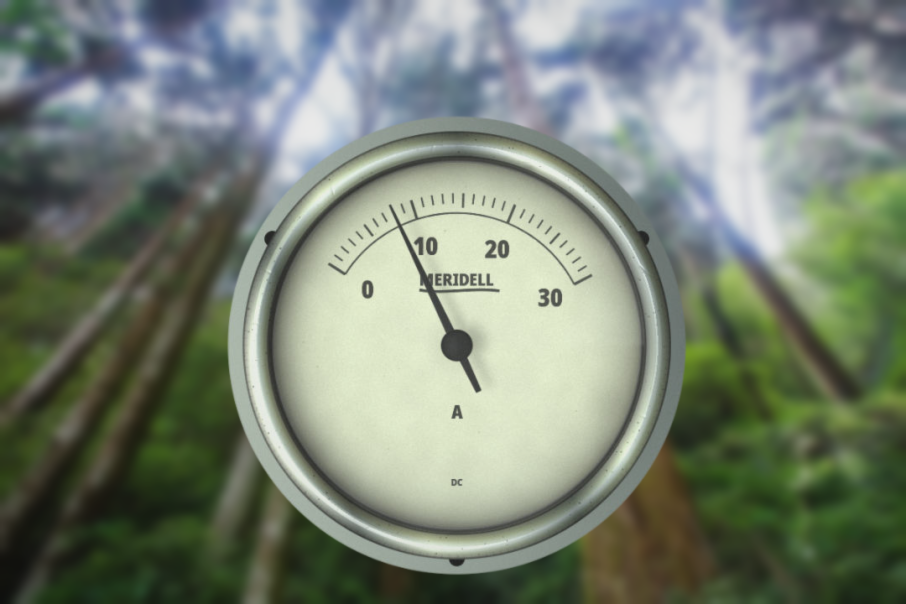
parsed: 8 A
